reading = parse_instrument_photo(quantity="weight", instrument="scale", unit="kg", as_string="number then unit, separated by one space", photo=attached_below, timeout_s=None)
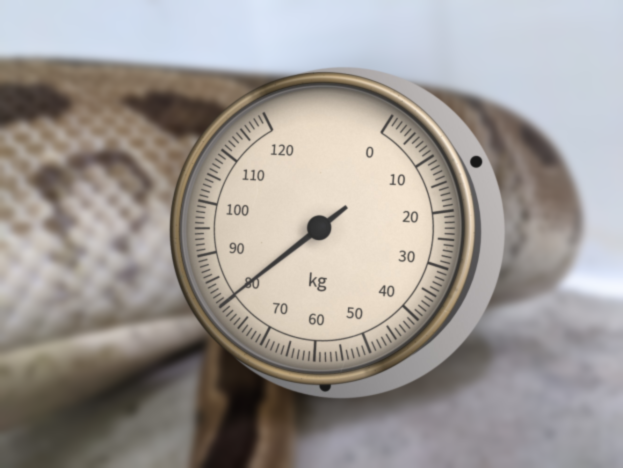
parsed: 80 kg
